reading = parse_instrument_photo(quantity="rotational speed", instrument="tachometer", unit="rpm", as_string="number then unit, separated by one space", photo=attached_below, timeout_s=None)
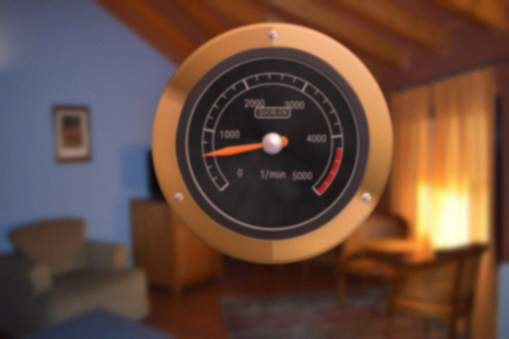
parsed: 600 rpm
